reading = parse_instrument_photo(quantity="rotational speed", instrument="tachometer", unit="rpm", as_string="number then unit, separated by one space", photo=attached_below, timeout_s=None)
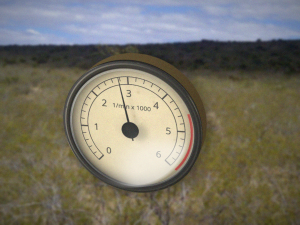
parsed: 2800 rpm
